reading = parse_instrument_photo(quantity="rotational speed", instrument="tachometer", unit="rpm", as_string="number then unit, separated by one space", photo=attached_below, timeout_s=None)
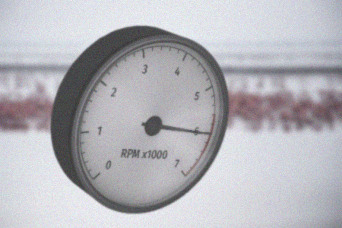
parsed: 6000 rpm
